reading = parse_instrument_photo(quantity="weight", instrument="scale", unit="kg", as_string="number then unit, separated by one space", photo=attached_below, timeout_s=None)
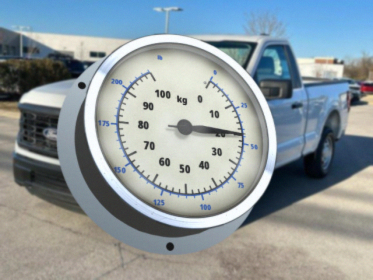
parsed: 20 kg
